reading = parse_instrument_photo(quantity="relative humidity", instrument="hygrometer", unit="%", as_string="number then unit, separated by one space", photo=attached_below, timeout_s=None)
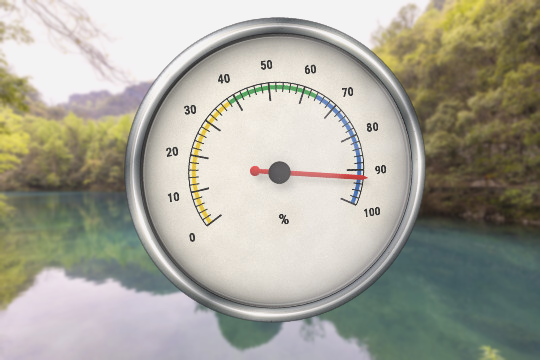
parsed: 92 %
